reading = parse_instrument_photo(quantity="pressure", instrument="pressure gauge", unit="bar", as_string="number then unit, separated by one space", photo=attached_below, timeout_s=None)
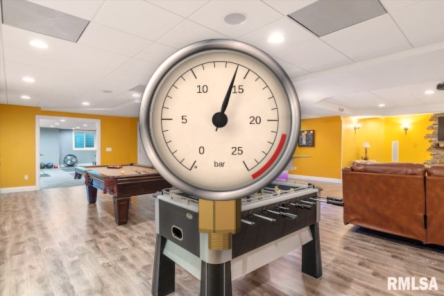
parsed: 14 bar
